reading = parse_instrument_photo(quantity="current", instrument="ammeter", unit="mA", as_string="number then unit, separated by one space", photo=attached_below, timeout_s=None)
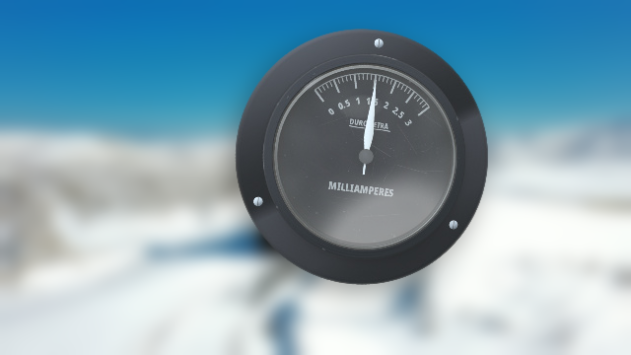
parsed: 1.5 mA
